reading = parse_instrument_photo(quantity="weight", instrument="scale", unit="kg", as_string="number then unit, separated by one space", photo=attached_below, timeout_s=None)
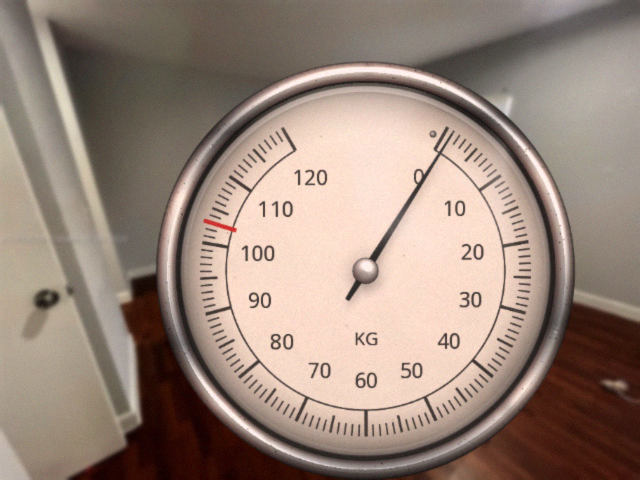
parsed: 1 kg
